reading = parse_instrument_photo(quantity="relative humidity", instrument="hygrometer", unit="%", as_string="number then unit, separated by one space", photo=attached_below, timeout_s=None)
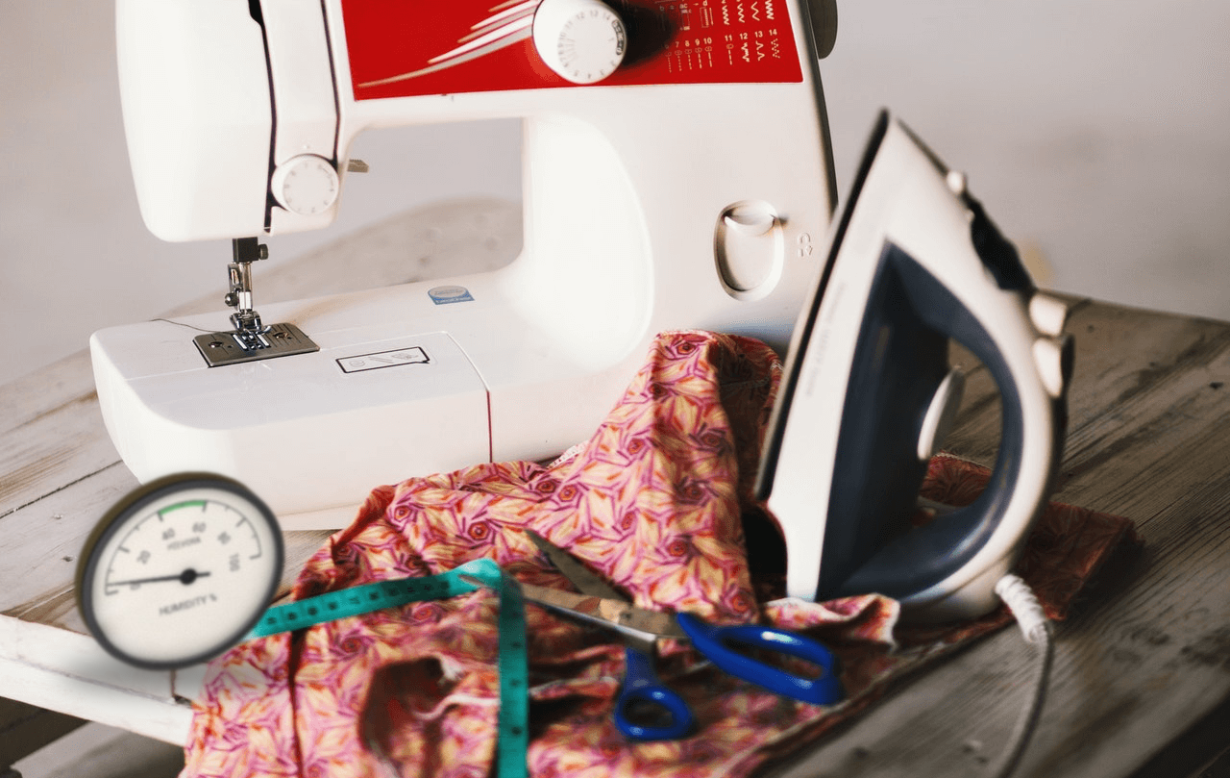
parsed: 5 %
